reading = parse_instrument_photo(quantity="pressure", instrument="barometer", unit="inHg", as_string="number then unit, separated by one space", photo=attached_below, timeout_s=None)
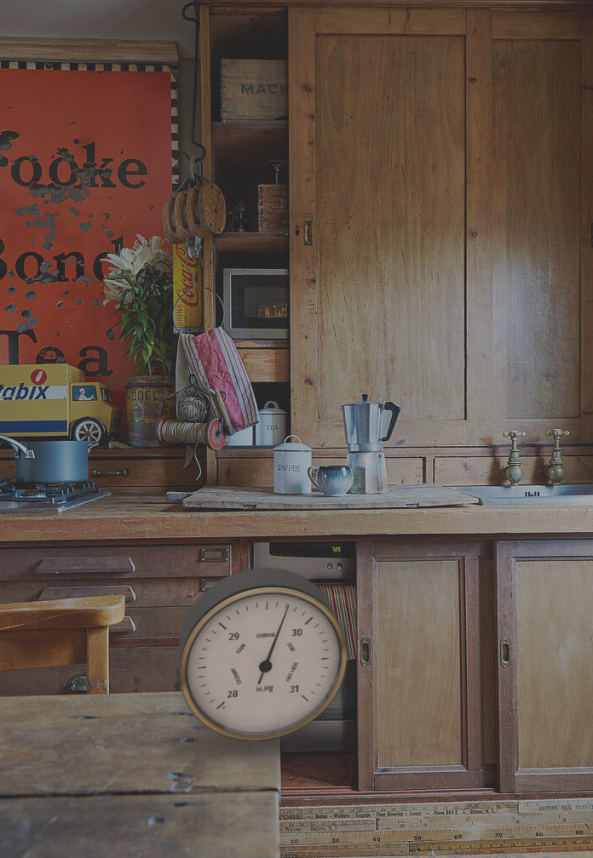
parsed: 29.7 inHg
